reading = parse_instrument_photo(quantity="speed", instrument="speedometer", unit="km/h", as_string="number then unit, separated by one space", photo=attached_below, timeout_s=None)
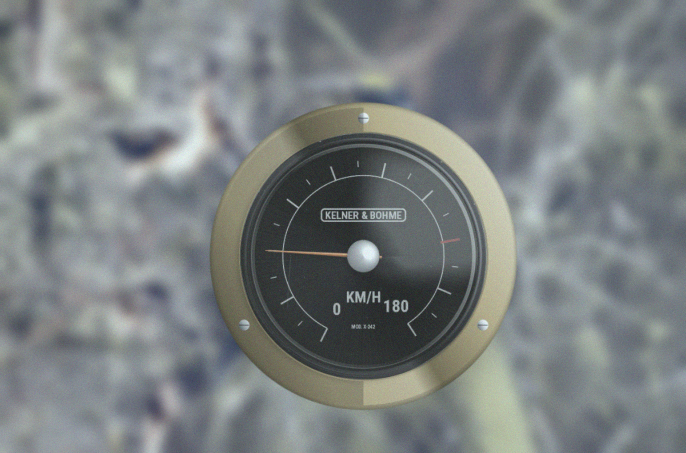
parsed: 40 km/h
